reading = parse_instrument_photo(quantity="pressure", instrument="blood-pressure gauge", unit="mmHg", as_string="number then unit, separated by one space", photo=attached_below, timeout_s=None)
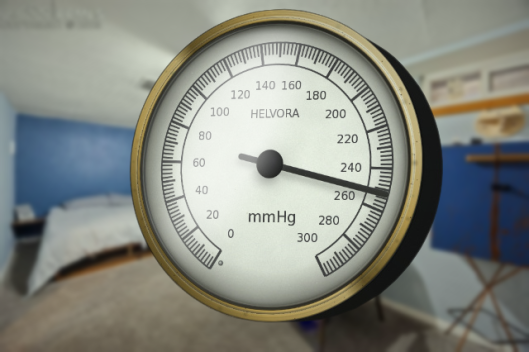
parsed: 252 mmHg
